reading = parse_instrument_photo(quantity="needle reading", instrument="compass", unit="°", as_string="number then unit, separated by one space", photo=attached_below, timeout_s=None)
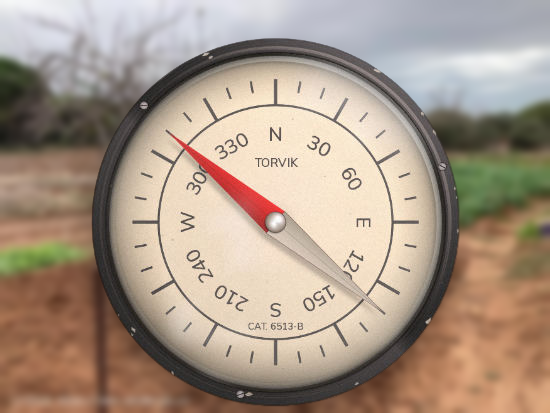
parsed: 310 °
